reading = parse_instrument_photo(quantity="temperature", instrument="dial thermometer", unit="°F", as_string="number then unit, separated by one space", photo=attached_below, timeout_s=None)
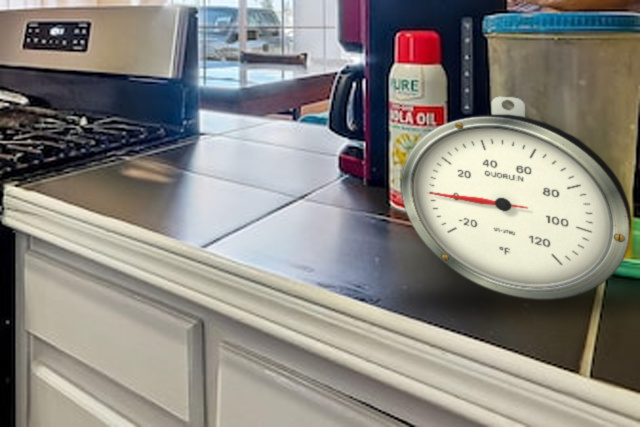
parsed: 0 °F
